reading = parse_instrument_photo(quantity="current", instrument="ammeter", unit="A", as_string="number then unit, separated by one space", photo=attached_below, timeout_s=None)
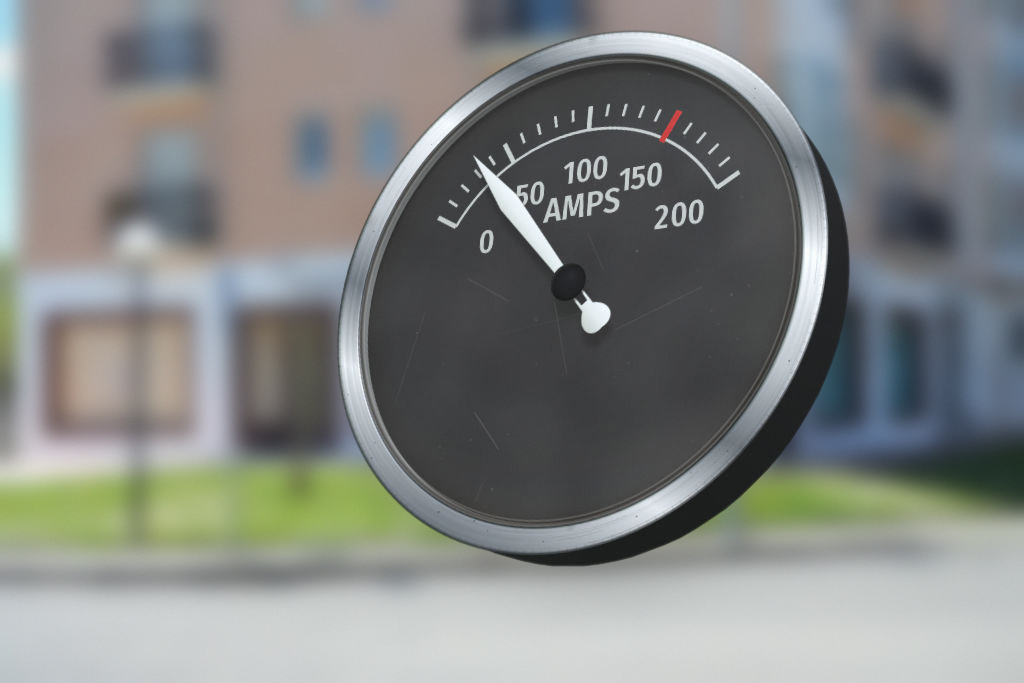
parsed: 35 A
